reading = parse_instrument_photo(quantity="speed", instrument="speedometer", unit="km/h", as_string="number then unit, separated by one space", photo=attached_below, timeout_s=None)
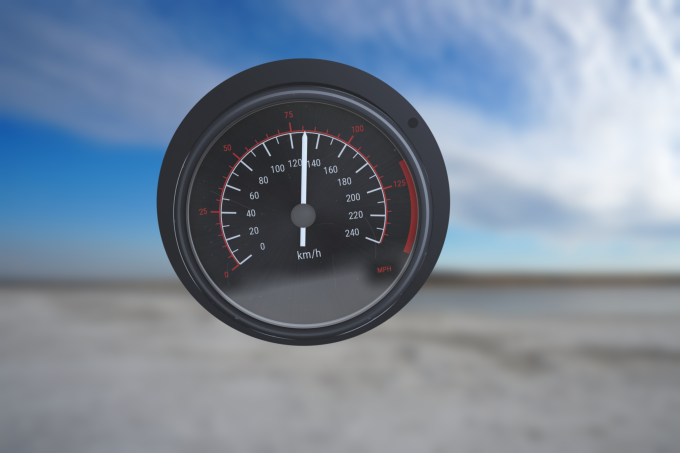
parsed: 130 km/h
